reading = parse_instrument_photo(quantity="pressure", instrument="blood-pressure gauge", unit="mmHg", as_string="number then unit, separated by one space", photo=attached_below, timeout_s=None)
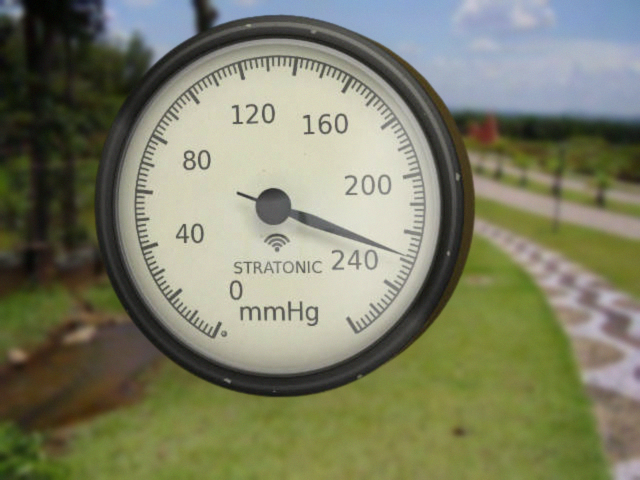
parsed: 228 mmHg
